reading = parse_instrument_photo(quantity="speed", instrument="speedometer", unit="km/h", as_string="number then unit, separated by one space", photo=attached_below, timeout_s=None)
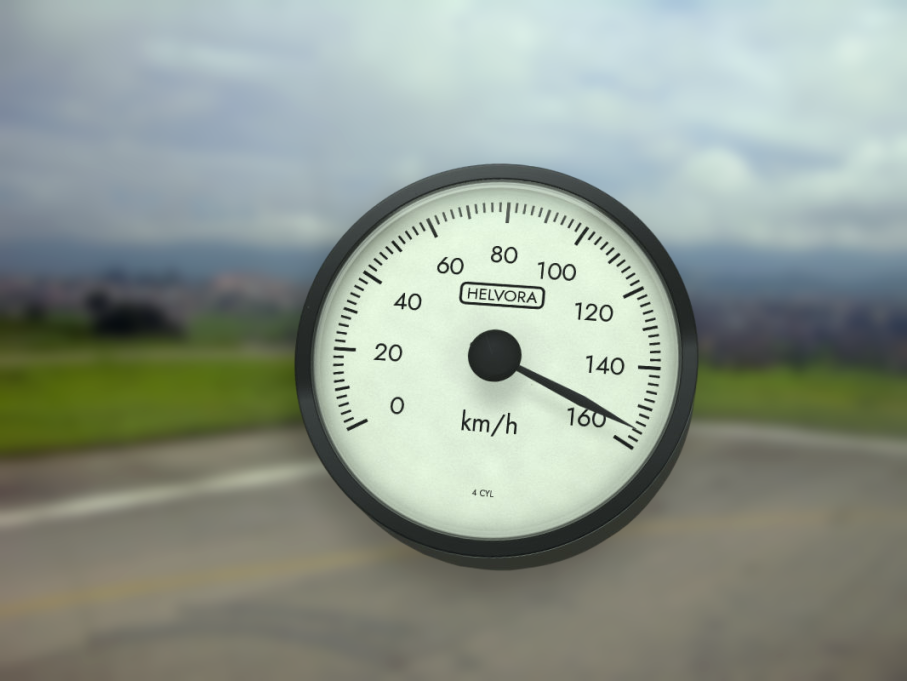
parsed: 156 km/h
